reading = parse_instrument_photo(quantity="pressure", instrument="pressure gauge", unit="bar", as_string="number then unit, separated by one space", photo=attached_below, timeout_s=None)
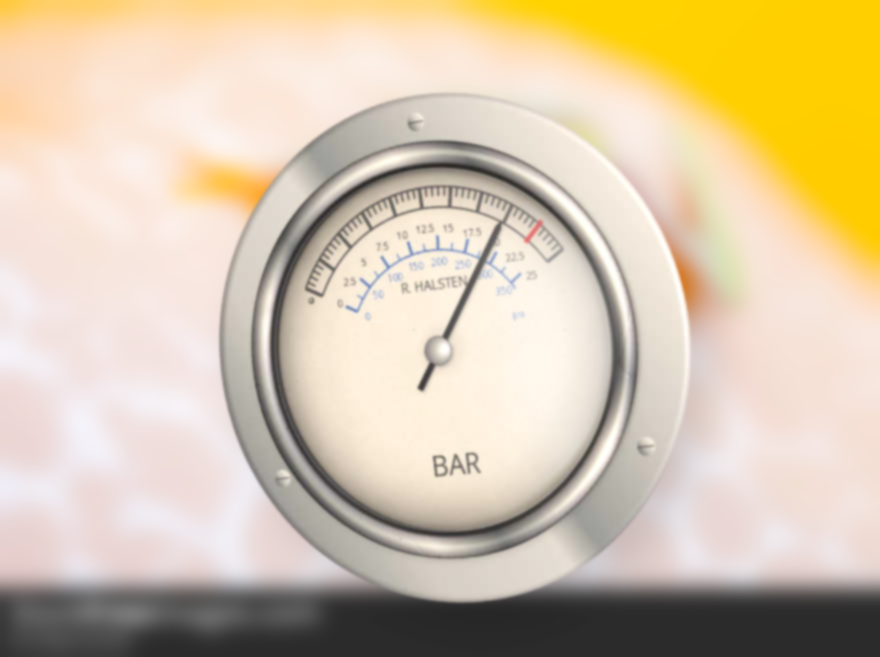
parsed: 20 bar
